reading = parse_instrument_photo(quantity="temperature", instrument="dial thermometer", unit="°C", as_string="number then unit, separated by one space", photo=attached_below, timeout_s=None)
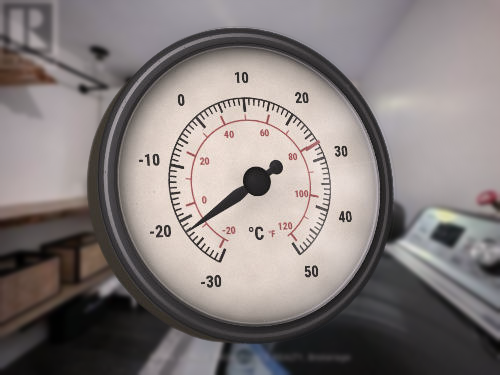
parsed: -22 °C
